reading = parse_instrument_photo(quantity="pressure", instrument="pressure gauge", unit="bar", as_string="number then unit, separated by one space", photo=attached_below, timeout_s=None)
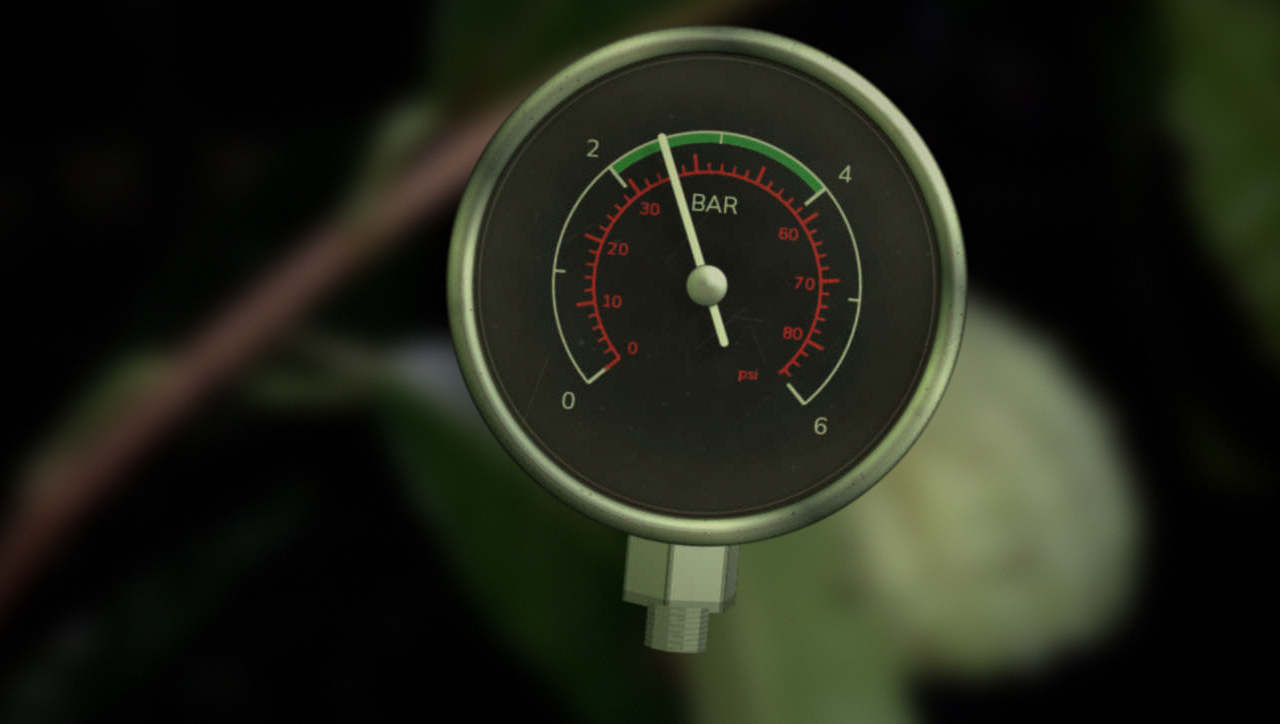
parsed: 2.5 bar
